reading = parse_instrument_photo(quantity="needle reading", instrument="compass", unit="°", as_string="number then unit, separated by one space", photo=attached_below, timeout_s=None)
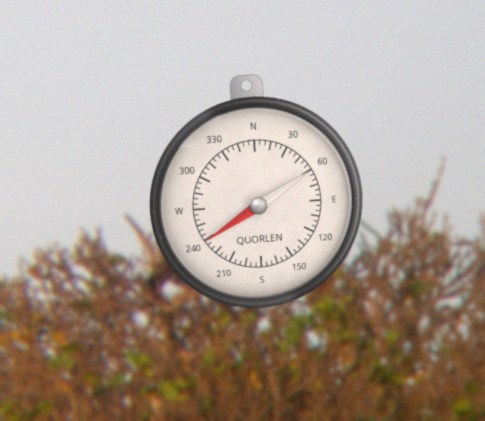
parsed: 240 °
